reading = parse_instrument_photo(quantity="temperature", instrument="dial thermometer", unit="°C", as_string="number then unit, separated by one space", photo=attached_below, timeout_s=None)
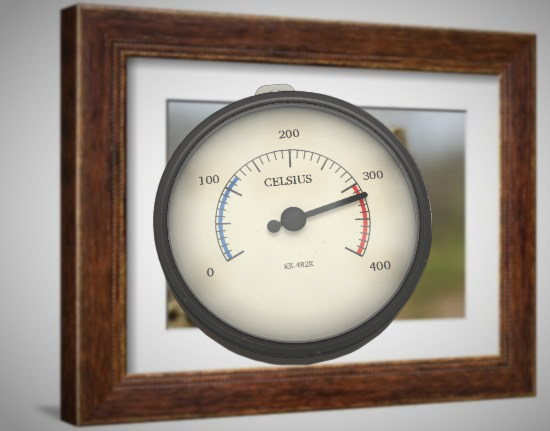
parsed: 320 °C
